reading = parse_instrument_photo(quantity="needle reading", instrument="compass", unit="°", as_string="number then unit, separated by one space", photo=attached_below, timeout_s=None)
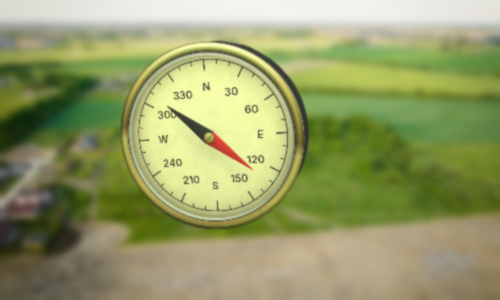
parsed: 130 °
